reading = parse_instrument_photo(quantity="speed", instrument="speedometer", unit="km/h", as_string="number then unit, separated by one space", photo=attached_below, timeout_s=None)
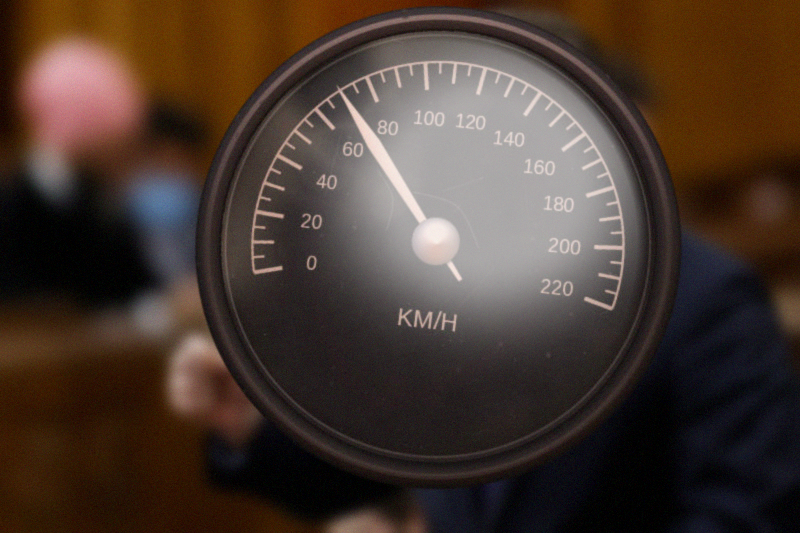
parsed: 70 km/h
